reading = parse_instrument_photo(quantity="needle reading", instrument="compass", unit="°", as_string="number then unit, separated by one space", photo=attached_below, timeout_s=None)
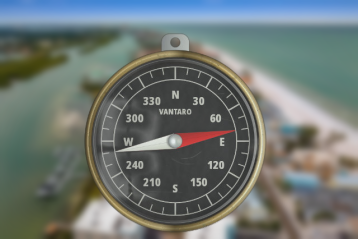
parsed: 80 °
